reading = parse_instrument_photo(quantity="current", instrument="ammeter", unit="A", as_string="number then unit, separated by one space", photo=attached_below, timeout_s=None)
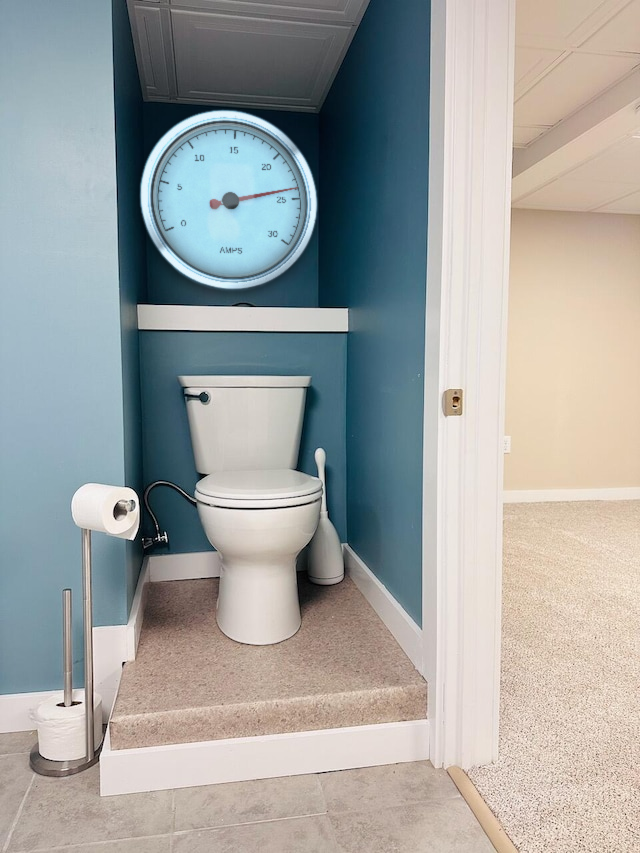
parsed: 24 A
